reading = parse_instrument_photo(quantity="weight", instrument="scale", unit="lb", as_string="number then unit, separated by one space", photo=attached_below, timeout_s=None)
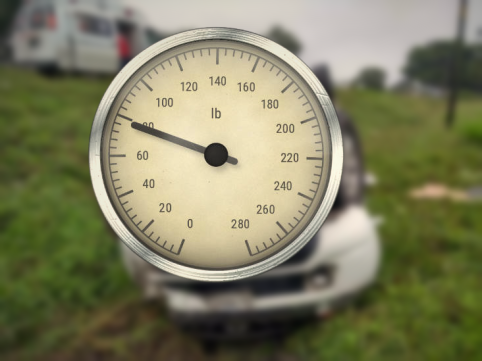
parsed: 78 lb
